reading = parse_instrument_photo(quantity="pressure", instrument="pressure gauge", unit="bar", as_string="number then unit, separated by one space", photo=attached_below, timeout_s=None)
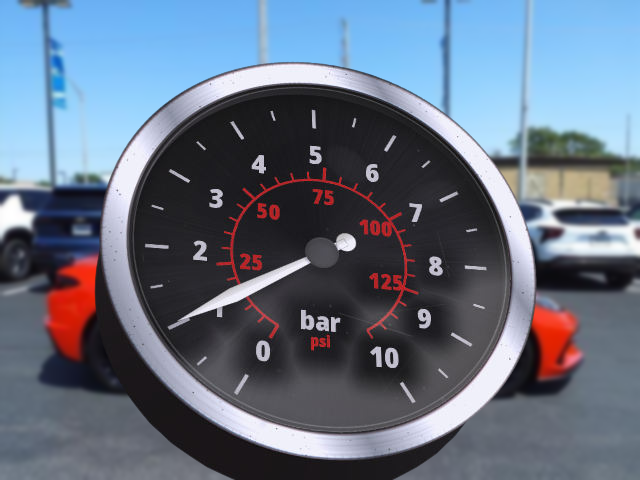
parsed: 1 bar
